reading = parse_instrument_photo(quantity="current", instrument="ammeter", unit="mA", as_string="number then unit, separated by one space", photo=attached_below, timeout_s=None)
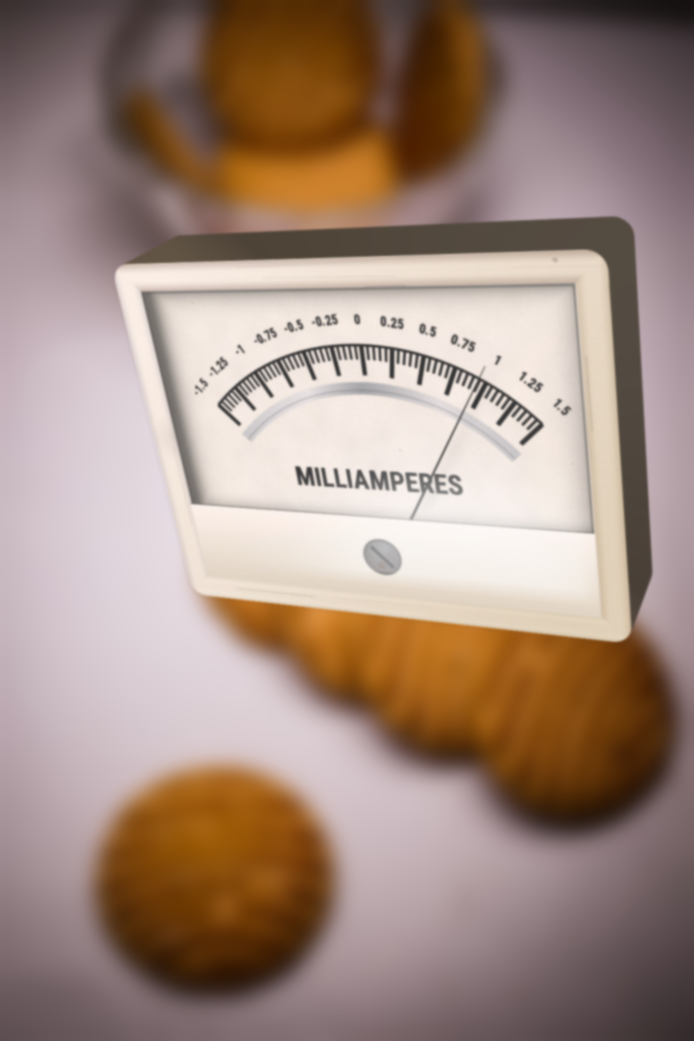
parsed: 0.95 mA
